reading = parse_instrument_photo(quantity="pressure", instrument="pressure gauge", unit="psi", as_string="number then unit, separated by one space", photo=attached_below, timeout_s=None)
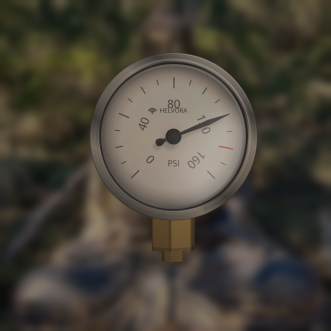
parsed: 120 psi
